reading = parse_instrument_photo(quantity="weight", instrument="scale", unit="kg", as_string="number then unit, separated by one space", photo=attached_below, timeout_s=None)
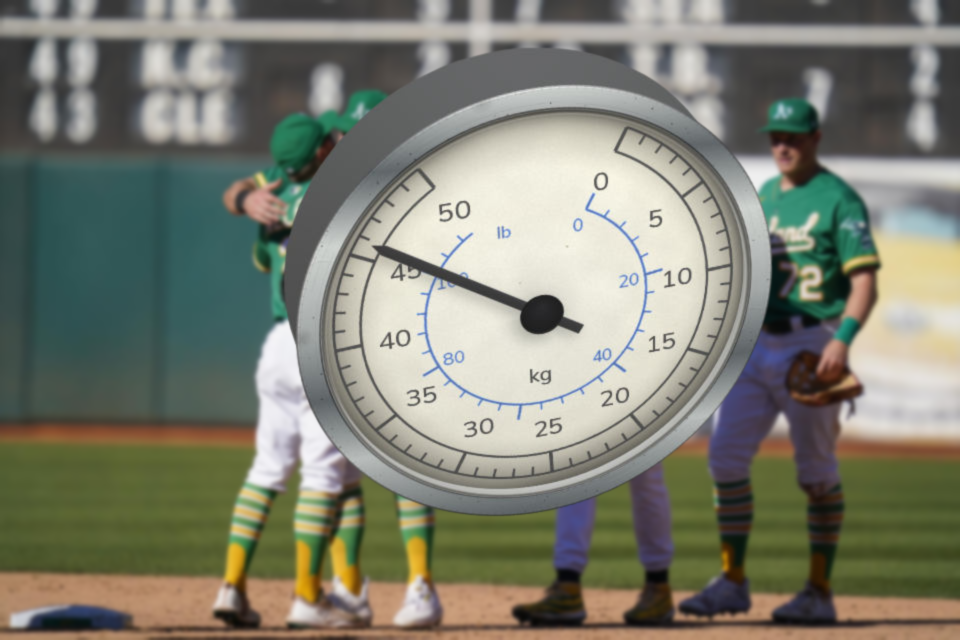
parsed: 46 kg
